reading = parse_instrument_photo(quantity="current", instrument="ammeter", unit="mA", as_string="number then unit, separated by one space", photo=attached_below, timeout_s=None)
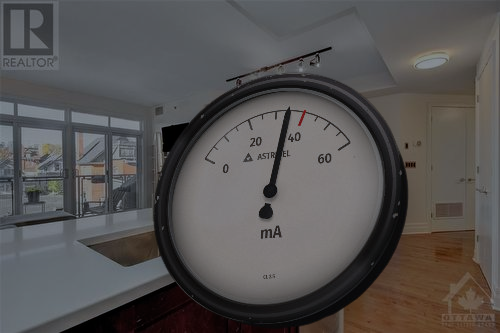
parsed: 35 mA
